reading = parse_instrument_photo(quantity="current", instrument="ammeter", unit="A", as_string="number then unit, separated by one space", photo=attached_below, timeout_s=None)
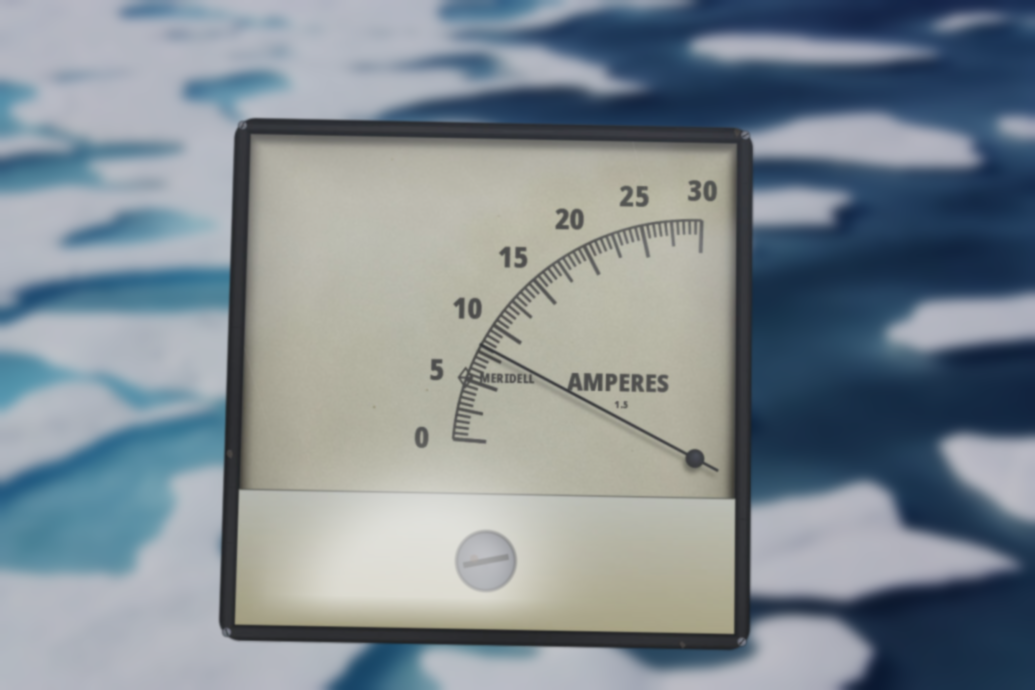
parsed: 8 A
